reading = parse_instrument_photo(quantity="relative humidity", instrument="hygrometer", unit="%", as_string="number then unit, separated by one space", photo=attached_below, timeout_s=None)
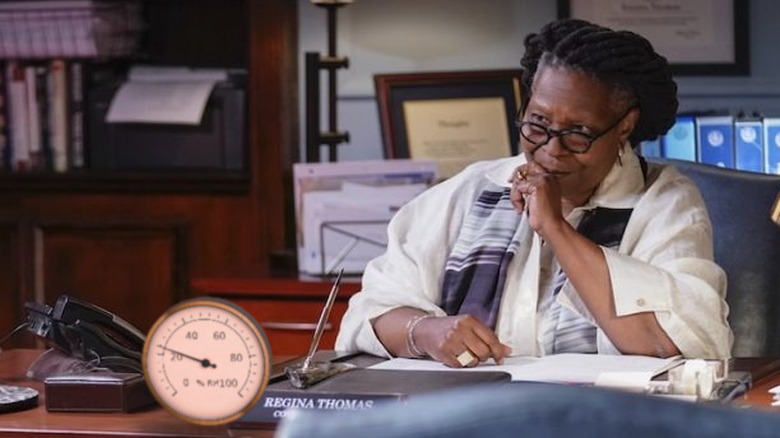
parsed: 24 %
